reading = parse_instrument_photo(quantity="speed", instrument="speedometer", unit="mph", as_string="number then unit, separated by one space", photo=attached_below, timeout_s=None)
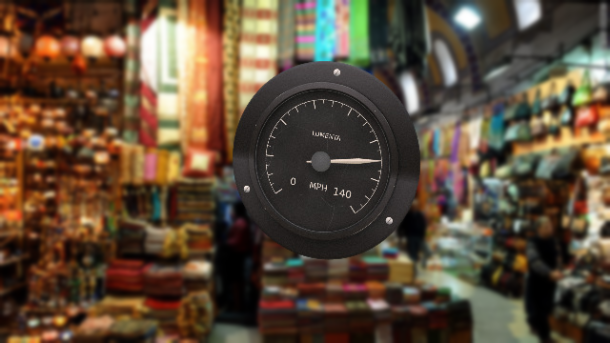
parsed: 110 mph
